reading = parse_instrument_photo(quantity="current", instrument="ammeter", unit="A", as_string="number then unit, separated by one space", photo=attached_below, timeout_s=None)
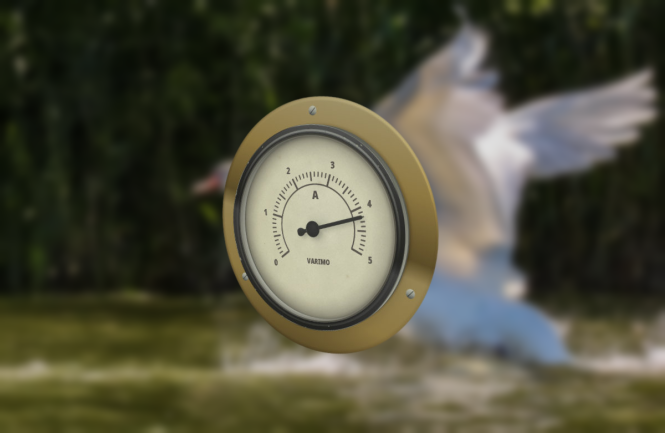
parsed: 4.2 A
